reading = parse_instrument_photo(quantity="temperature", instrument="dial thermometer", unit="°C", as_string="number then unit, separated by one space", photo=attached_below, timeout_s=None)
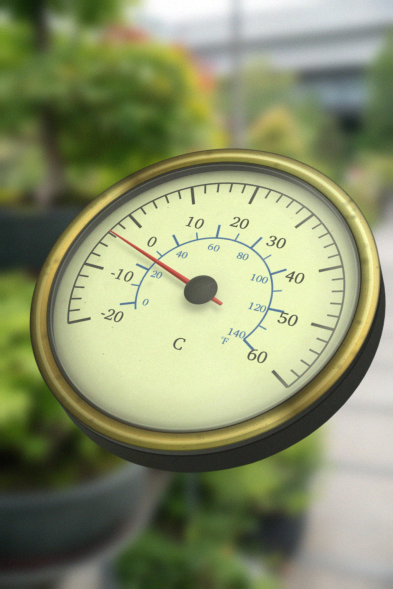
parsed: -4 °C
